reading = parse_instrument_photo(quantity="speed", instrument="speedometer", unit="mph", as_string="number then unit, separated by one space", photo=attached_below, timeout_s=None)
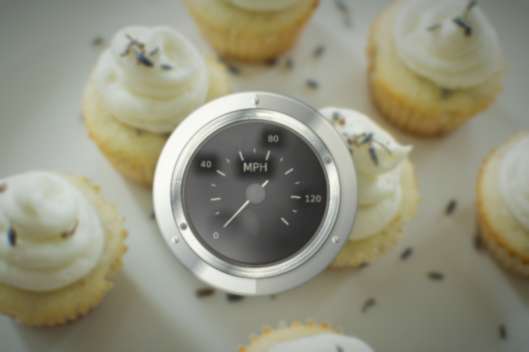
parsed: 0 mph
